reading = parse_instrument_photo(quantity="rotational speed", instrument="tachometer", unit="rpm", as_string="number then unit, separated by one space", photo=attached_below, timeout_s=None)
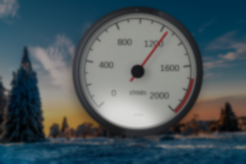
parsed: 1250 rpm
